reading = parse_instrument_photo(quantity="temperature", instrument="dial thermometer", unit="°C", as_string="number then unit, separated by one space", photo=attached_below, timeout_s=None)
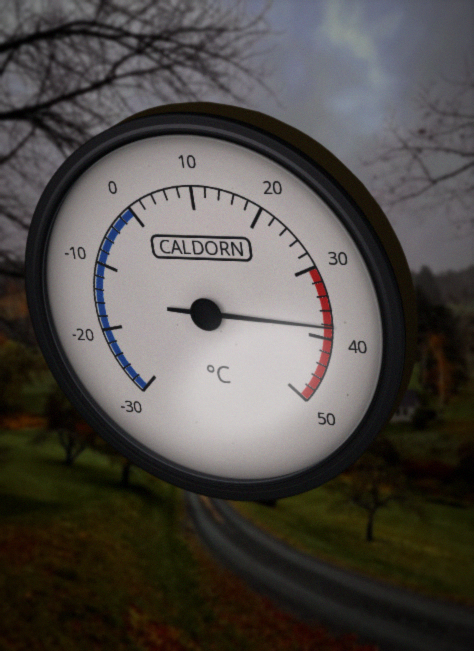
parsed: 38 °C
